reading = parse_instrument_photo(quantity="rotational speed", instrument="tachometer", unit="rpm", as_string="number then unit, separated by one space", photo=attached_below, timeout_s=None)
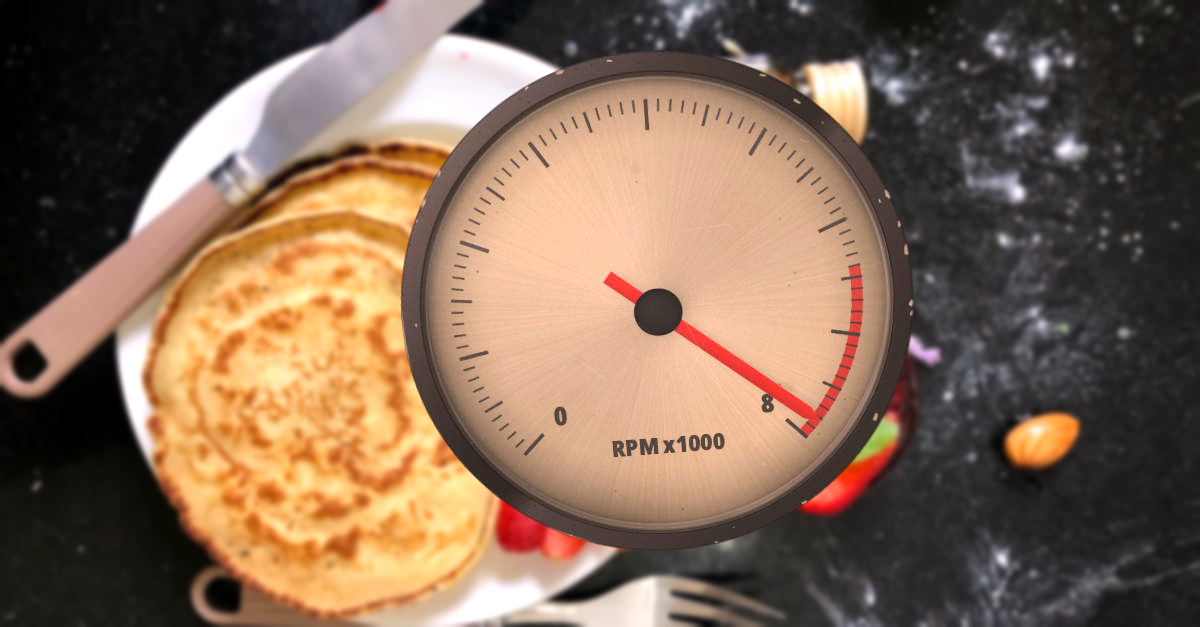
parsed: 7800 rpm
